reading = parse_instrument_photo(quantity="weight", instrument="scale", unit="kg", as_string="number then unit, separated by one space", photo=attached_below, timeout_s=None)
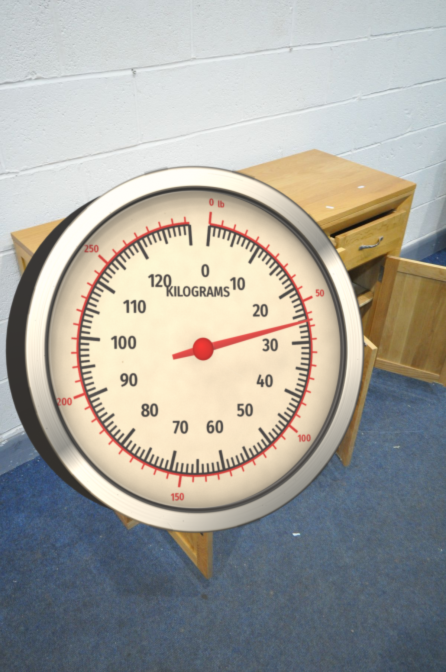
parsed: 26 kg
